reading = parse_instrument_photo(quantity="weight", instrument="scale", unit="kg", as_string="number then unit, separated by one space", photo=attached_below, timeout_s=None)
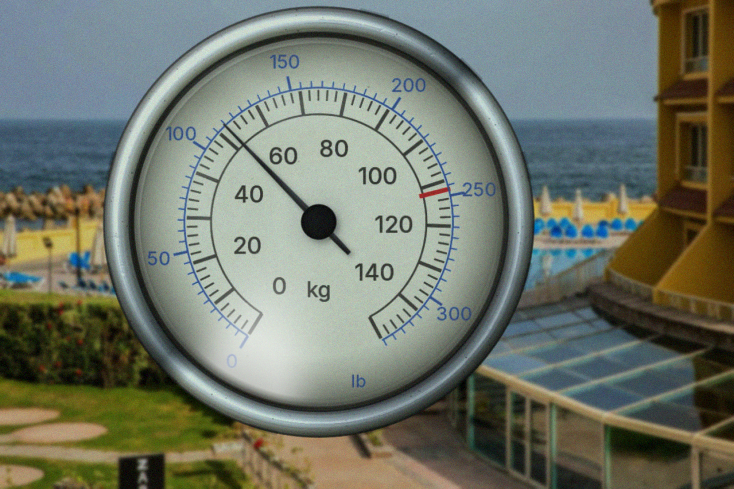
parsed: 52 kg
